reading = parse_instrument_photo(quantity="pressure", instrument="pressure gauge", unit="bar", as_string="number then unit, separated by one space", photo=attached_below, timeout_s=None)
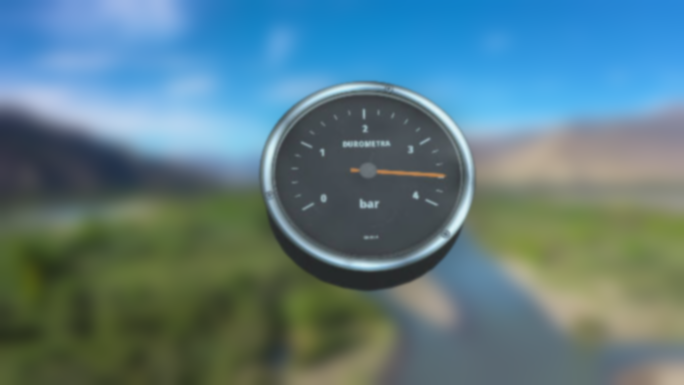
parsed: 3.6 bar
